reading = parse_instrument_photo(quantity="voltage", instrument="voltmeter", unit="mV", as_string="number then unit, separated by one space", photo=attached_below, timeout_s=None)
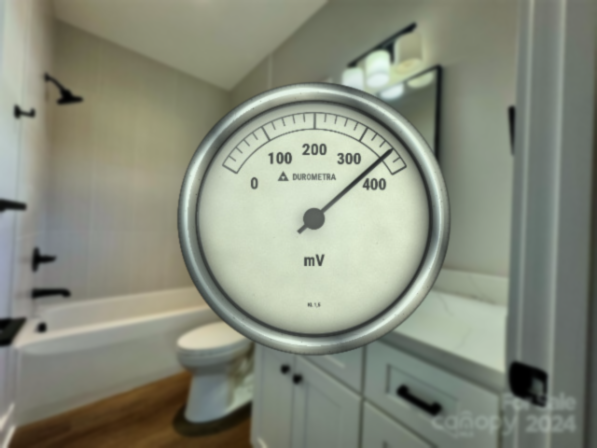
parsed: 360 mV
